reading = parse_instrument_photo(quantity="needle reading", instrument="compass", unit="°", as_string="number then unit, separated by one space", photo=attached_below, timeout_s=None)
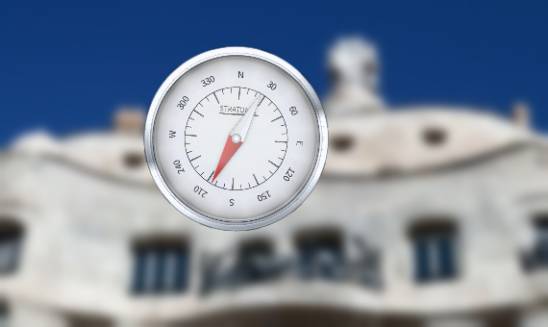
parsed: 205 °
